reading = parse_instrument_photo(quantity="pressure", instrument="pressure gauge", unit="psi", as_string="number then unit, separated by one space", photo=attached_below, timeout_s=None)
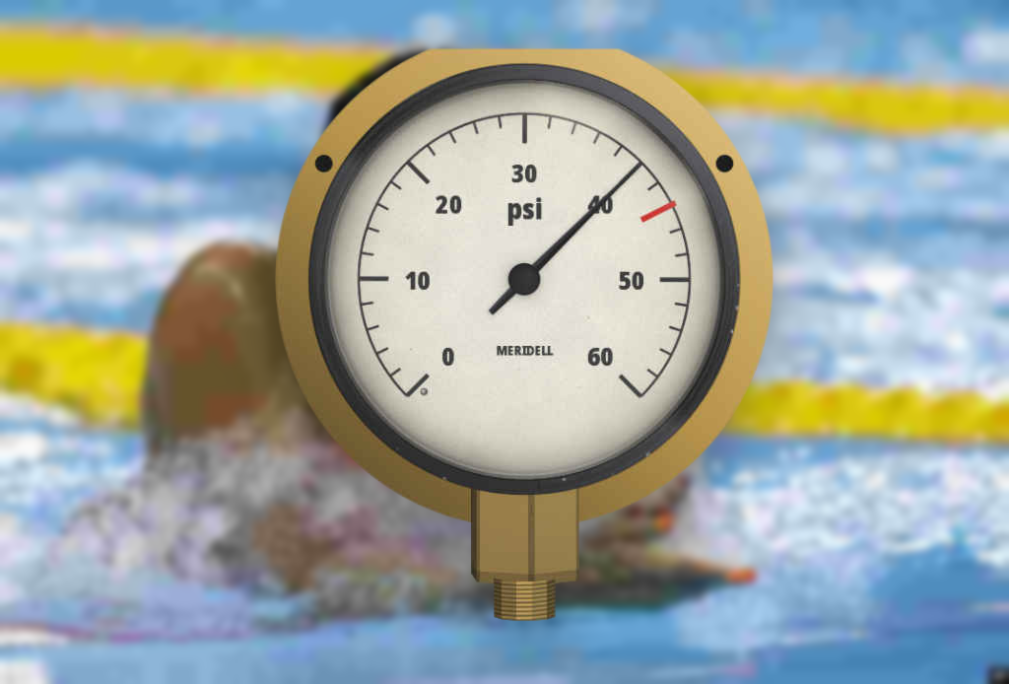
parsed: 40 psi
